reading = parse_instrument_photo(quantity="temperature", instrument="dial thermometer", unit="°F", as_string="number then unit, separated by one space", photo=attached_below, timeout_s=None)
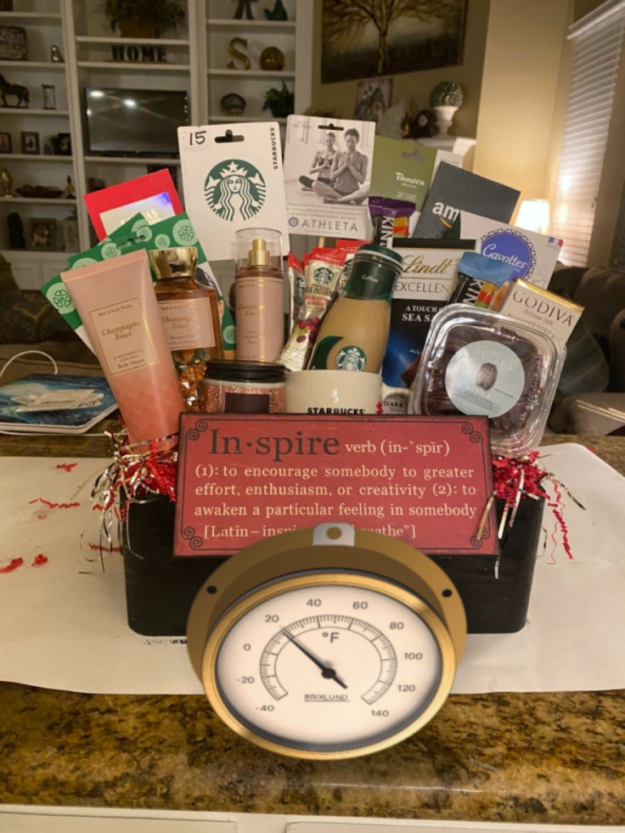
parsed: 20 °F
